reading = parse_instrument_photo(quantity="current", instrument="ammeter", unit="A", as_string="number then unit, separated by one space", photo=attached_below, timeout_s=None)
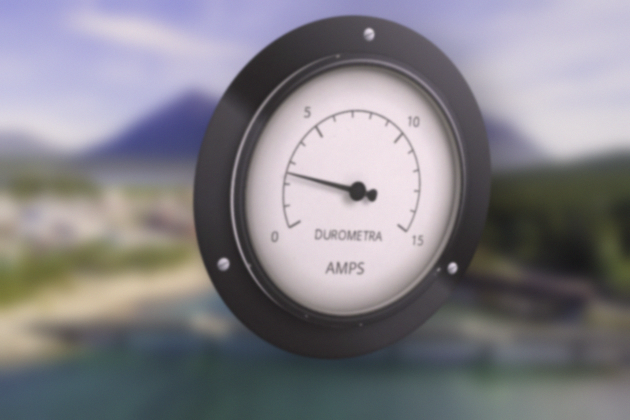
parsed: 2.5 A
